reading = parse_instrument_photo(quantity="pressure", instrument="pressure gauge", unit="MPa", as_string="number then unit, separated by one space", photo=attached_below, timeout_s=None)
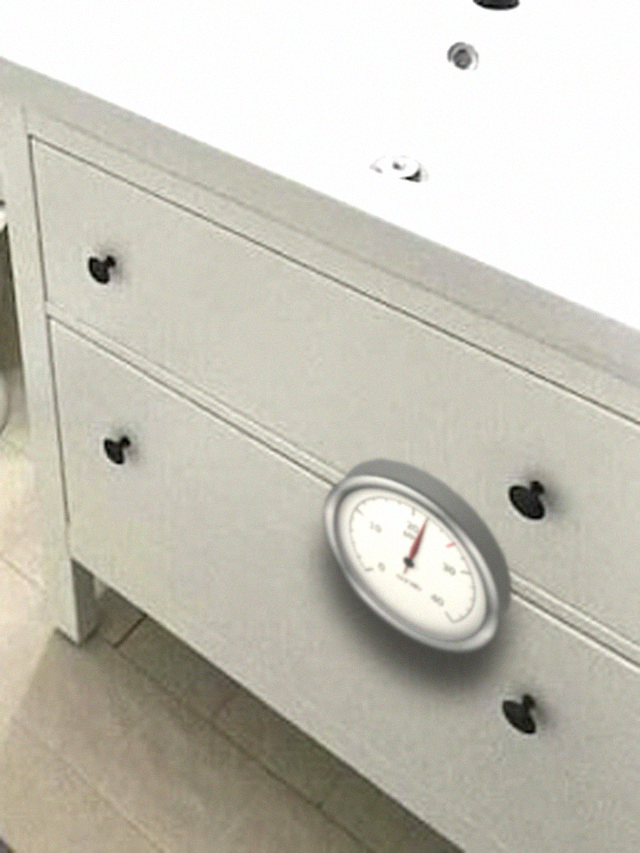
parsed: 22 MPa
